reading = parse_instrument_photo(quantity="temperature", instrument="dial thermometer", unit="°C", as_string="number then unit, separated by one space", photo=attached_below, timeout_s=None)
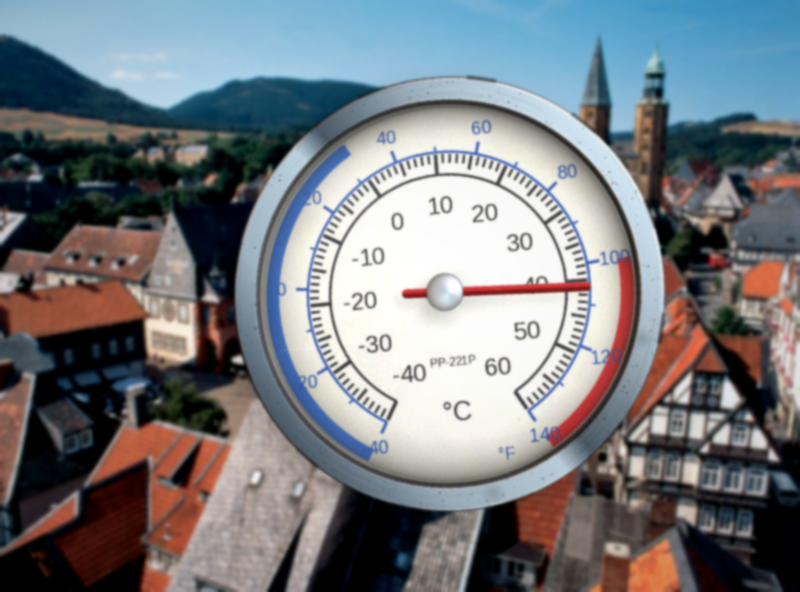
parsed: 41 °C
